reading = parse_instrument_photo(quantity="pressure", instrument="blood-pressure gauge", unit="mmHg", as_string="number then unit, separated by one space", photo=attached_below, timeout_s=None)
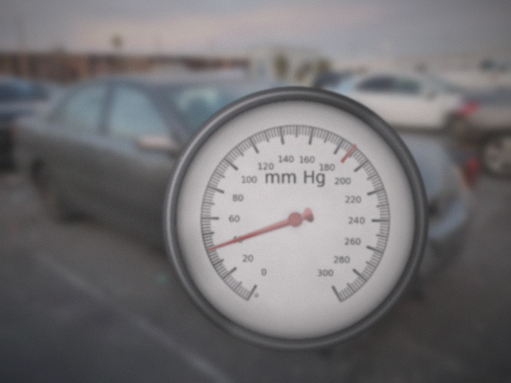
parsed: 40 mmHg
